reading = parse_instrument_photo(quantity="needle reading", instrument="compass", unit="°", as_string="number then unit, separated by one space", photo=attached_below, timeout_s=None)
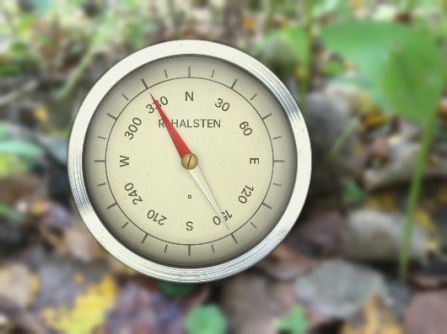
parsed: 330 °
